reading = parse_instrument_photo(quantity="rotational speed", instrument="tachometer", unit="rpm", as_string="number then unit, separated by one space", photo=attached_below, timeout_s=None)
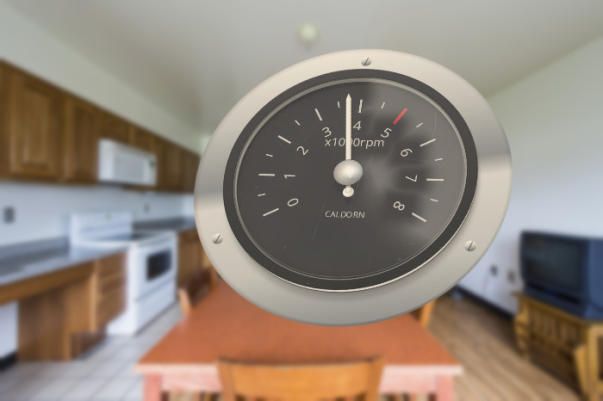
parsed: 3750 rpm
